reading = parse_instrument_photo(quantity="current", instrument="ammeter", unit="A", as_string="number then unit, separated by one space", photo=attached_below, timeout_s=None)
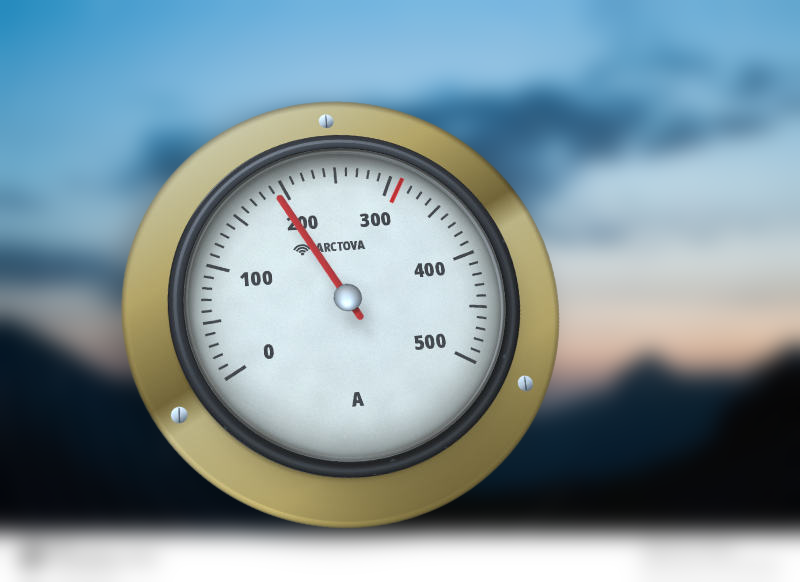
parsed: 190 A
